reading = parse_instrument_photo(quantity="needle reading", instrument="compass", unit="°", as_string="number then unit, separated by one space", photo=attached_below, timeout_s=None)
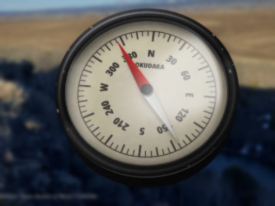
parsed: 325 °
